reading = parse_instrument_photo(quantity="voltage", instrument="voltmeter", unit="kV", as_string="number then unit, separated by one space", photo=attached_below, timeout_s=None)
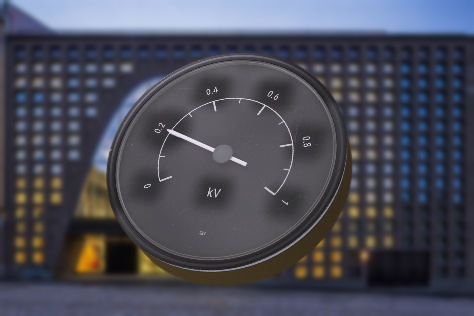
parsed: 0.2 kV
